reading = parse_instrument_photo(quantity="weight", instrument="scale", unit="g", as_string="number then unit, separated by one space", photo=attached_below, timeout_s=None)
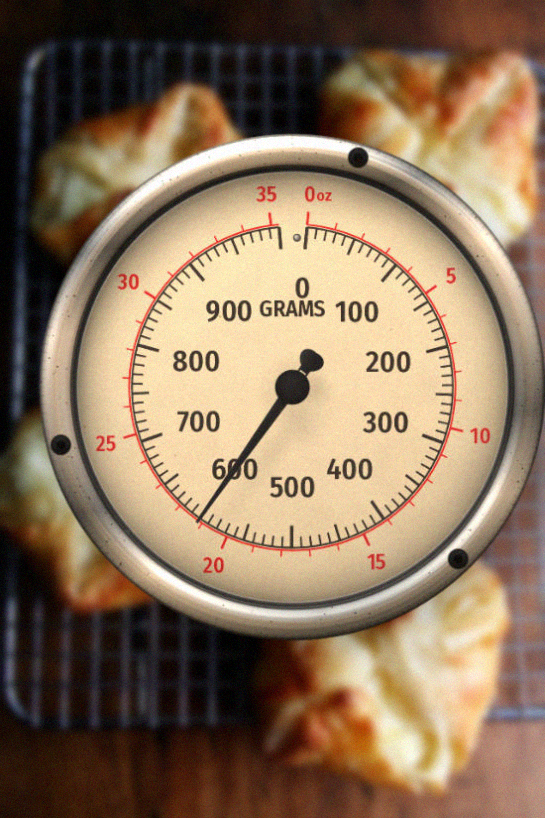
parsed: 600 g
